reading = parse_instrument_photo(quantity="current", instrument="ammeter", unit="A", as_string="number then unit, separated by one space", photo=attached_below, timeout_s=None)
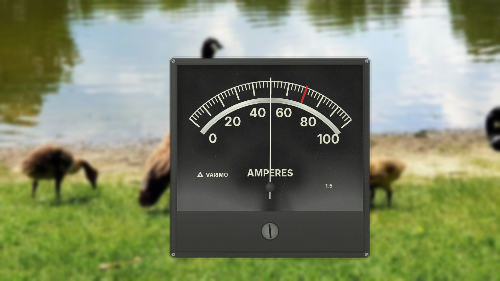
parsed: 50 A
